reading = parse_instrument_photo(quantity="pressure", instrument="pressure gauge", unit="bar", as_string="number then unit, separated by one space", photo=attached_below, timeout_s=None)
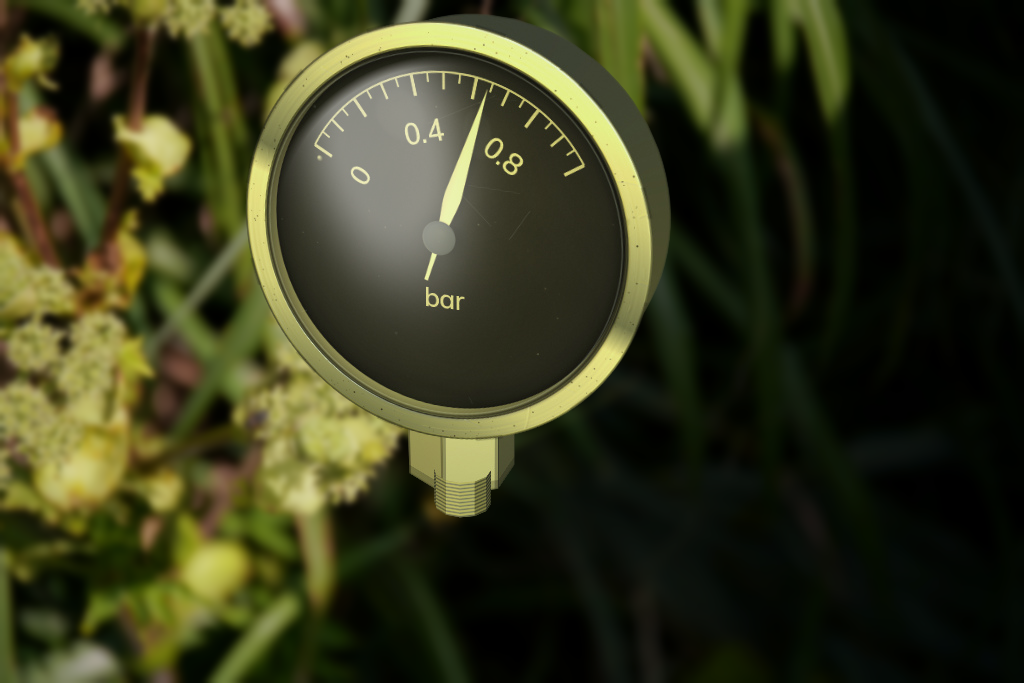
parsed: 0.65 bar
